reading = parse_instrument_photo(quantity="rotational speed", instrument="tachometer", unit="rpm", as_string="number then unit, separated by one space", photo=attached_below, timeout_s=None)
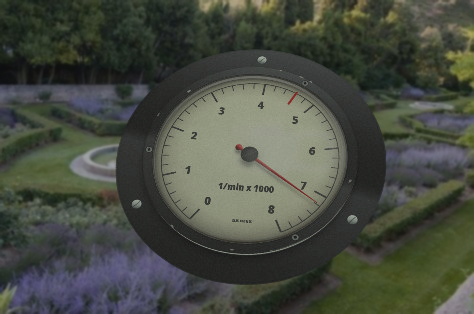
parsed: 7200 rpm
